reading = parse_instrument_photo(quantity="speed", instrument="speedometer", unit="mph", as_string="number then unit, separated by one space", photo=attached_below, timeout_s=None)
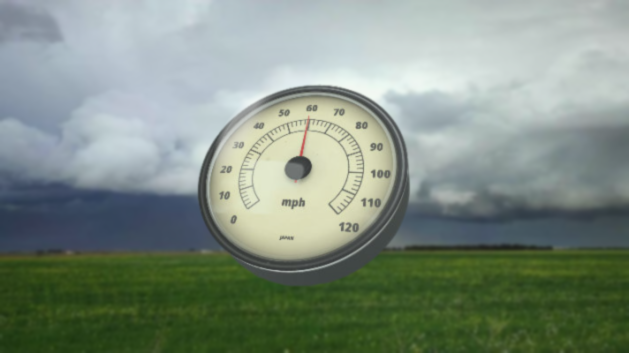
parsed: 60 mph
